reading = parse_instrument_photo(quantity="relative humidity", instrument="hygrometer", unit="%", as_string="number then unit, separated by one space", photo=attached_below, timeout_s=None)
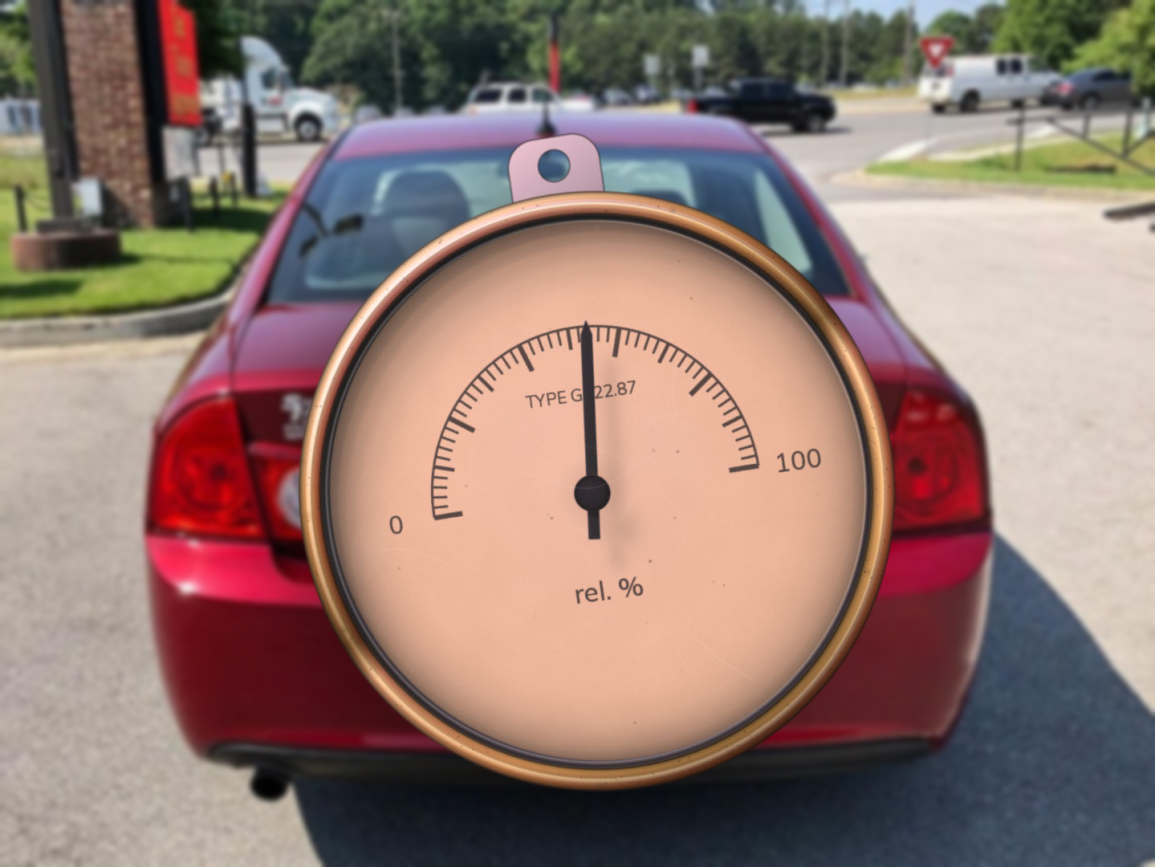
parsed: 54 %
